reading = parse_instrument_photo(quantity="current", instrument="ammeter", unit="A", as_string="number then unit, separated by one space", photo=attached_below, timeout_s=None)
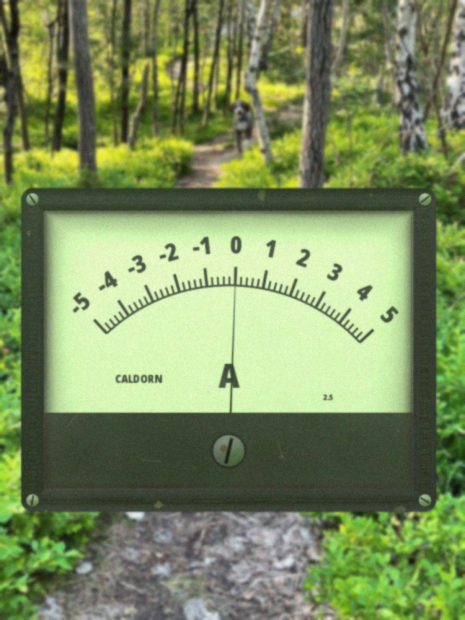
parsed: 0 A
